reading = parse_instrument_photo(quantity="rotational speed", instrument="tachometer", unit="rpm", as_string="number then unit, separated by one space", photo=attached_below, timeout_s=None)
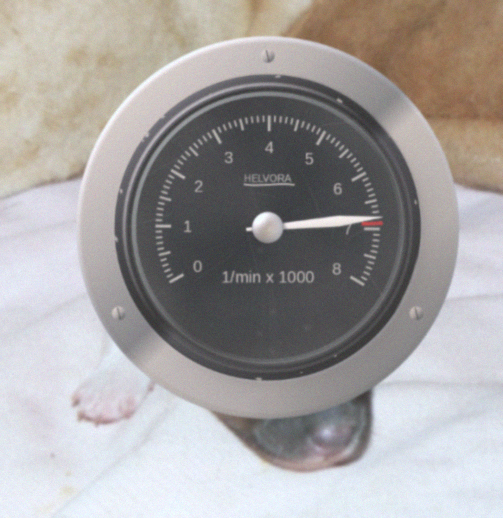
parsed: 6800 rpm
